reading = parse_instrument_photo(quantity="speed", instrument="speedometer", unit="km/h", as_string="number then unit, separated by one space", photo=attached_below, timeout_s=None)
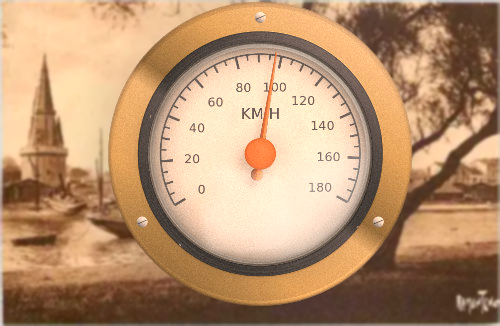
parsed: 97.5 km/h
